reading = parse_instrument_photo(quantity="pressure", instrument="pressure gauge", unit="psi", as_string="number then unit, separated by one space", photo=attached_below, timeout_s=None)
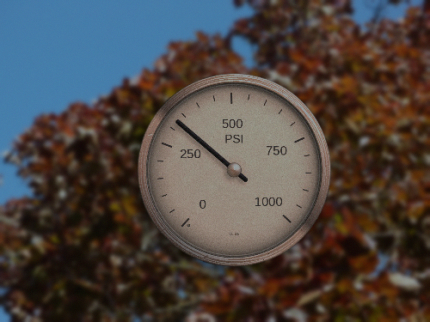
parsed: 325 psi
